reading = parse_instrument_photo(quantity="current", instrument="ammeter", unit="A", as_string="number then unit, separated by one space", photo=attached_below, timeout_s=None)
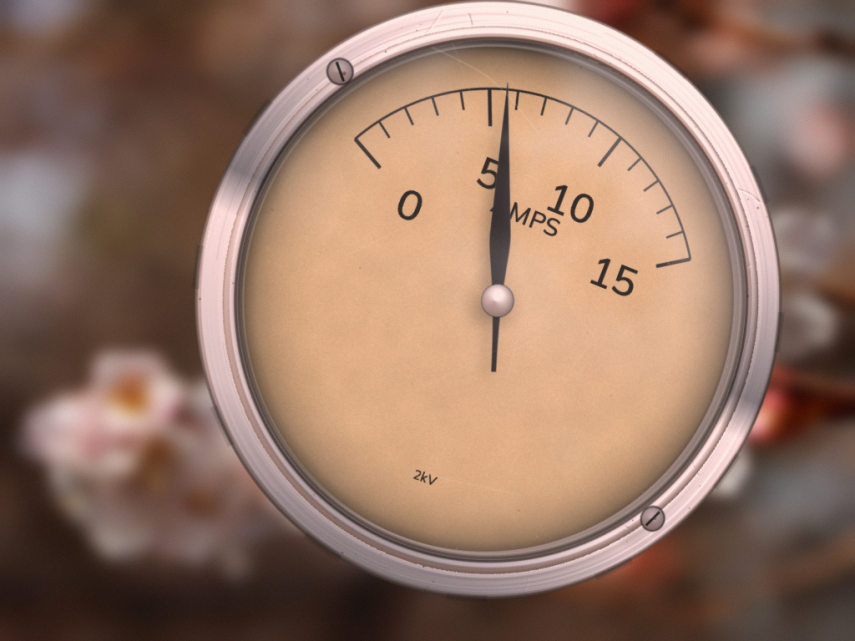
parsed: 5.5 A
